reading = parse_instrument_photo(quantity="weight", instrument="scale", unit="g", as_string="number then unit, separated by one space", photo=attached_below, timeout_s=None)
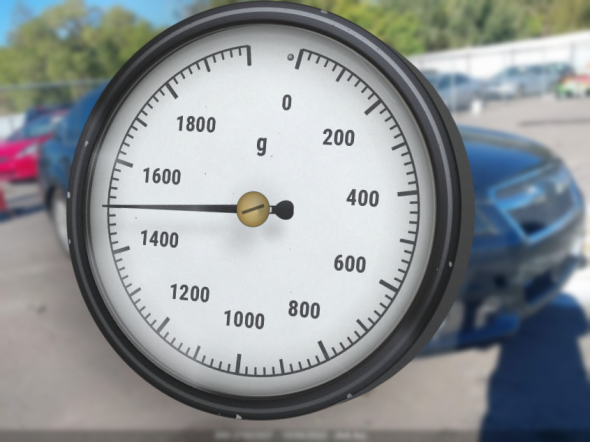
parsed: 1500 g
